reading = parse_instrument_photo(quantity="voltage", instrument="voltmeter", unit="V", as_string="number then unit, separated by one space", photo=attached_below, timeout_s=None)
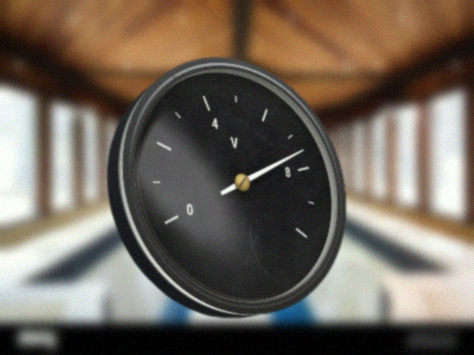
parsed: 7.5 V
